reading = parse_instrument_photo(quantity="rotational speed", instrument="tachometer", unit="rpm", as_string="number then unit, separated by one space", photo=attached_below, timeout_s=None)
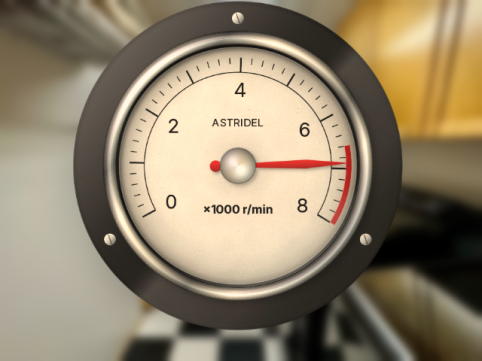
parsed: 6900 rpm
